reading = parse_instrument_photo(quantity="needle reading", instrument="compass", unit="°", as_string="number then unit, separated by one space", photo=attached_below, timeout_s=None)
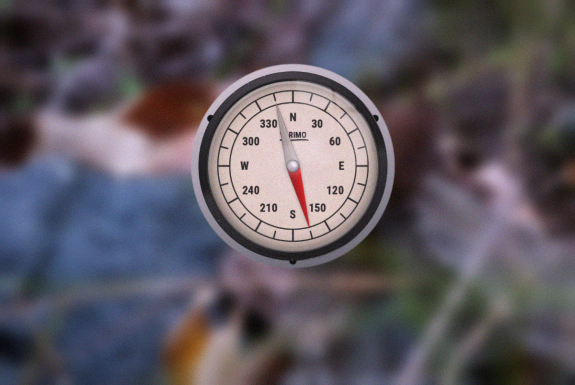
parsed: 165 °
